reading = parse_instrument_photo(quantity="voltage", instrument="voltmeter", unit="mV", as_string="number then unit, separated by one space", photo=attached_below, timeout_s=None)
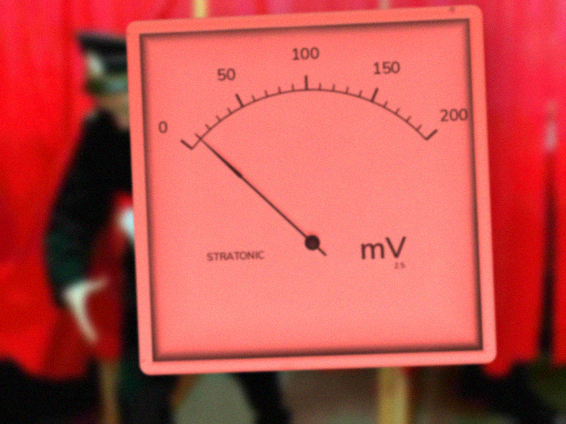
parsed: 10 mV
